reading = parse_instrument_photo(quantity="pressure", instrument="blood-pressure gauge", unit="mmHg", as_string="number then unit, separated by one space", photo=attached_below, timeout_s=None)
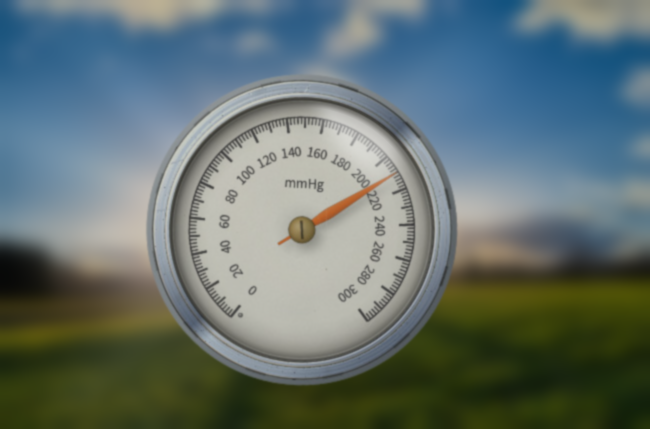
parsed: 210 mmHg
